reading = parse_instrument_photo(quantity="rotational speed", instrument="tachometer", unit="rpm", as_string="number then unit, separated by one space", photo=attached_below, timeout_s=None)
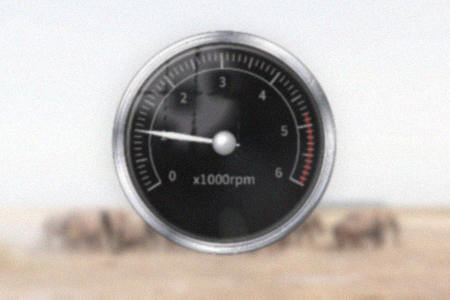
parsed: 1000 rpm
